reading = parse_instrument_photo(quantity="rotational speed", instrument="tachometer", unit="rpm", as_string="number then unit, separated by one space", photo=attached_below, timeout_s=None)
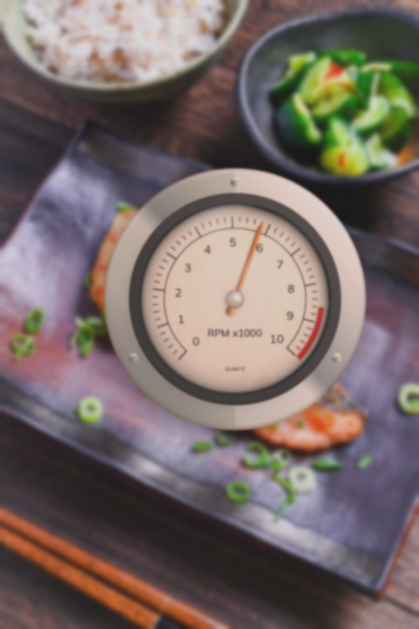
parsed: 5800 rpm
